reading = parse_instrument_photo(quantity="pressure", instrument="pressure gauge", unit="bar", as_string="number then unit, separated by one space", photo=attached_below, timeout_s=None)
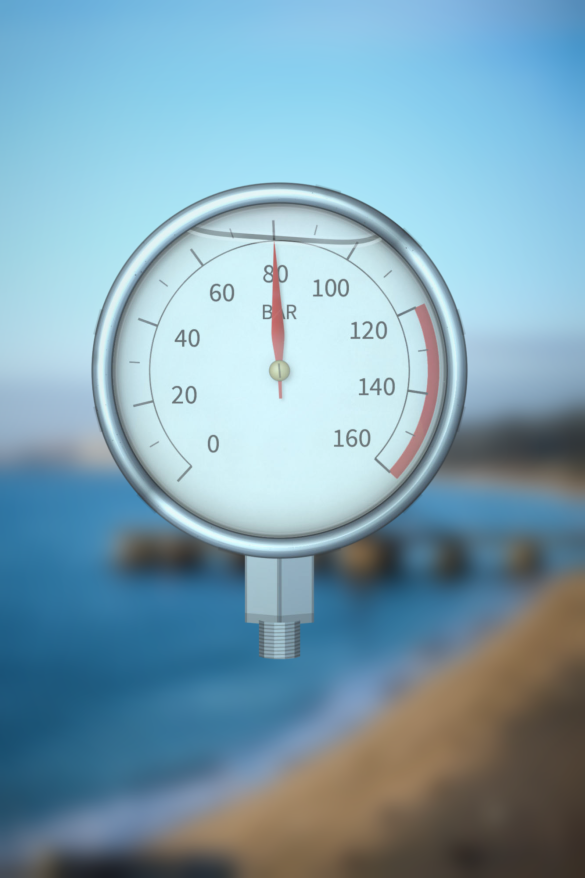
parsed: 80 bar
